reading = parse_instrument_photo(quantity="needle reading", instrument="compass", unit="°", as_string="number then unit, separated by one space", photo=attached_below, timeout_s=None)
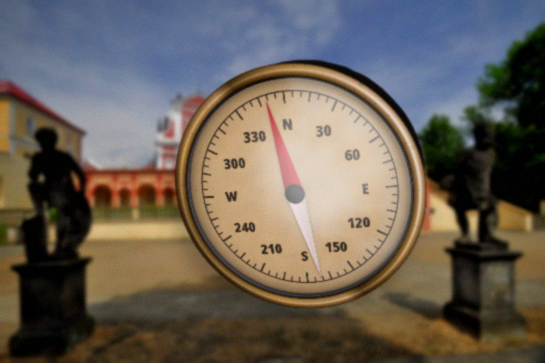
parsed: 350 °
